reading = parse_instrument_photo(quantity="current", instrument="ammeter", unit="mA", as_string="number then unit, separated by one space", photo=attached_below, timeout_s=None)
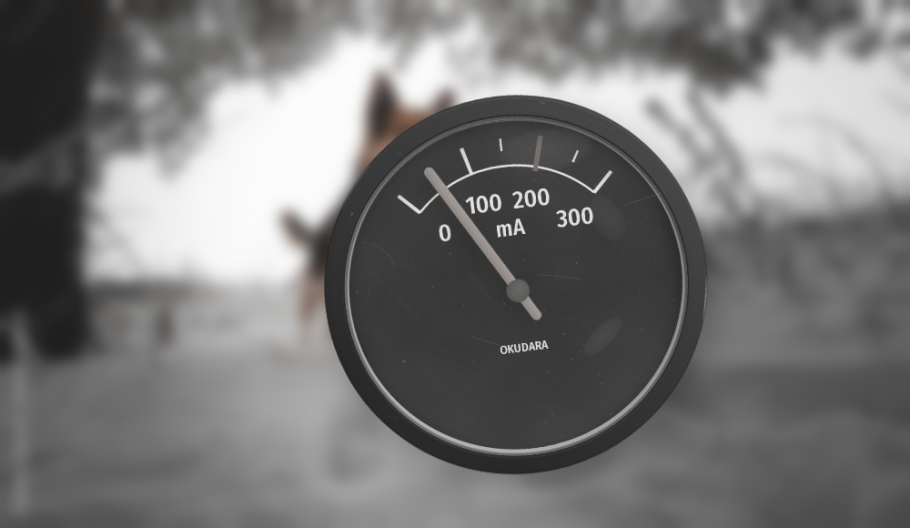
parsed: 50 mA
